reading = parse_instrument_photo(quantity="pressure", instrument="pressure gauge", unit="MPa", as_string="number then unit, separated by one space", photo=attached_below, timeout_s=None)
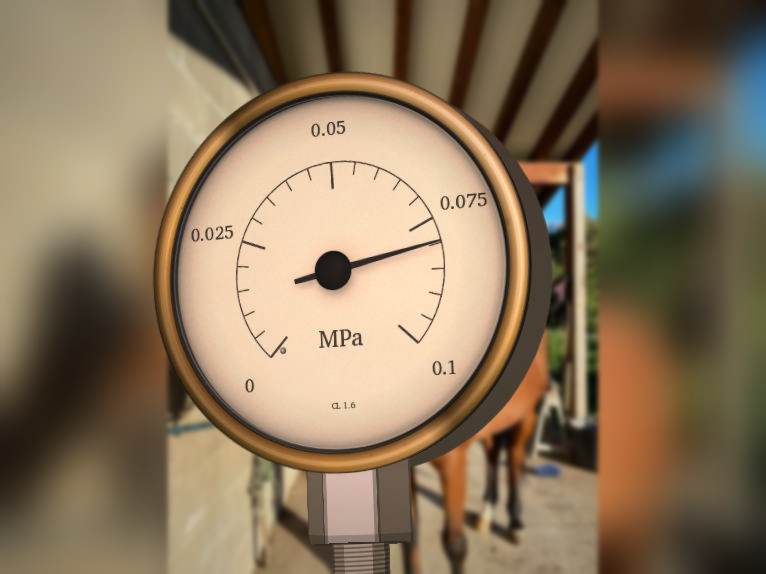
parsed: 0.08 MPa
